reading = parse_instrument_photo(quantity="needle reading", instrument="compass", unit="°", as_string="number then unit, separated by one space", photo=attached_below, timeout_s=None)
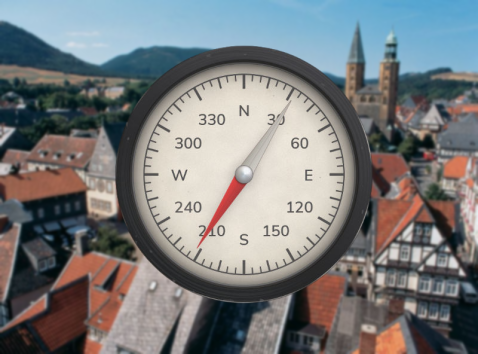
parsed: 212.5 °
